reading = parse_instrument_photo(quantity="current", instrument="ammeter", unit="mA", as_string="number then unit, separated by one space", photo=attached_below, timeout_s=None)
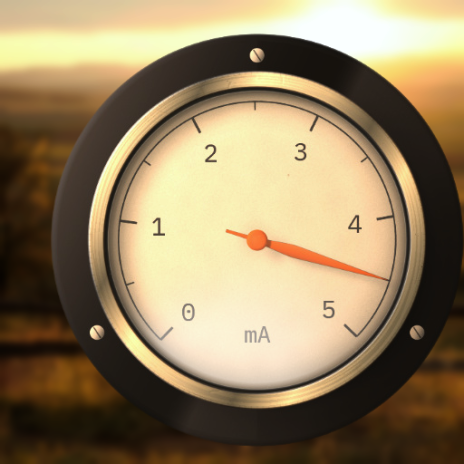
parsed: 4.5 mA
